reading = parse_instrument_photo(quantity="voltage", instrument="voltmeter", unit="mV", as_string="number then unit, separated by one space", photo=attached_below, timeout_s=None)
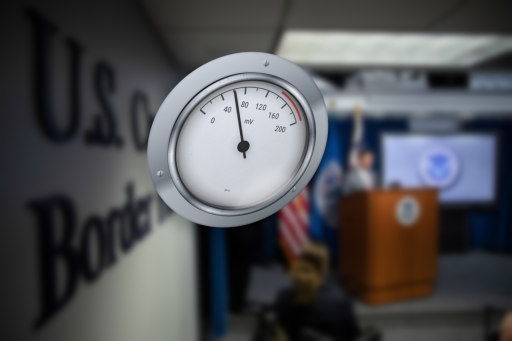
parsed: 60 mV
